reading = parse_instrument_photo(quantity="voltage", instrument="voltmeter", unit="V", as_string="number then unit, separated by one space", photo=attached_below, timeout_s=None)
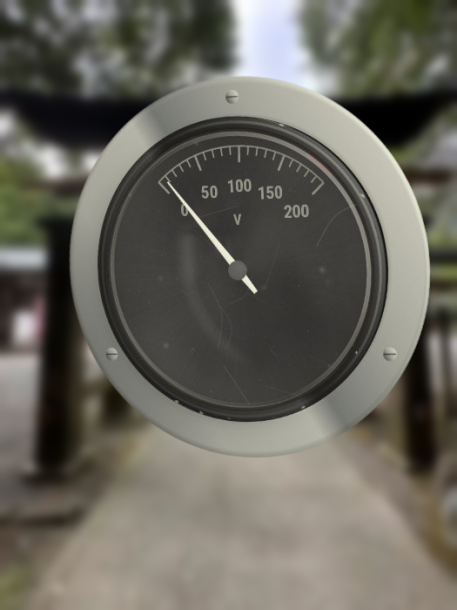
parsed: 10 V
